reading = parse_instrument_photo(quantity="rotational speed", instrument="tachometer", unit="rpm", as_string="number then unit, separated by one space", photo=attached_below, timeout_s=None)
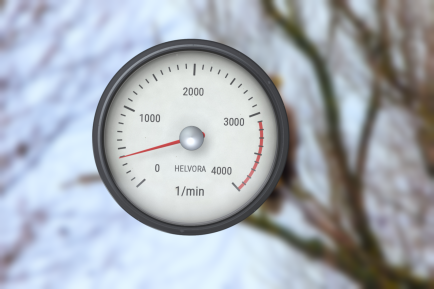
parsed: 400 rpm
